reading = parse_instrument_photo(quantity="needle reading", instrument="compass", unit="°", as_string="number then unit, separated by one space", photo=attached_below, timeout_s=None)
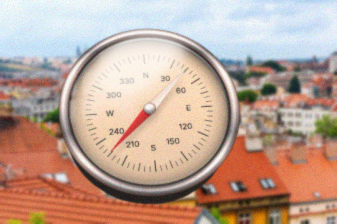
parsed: 225 °
